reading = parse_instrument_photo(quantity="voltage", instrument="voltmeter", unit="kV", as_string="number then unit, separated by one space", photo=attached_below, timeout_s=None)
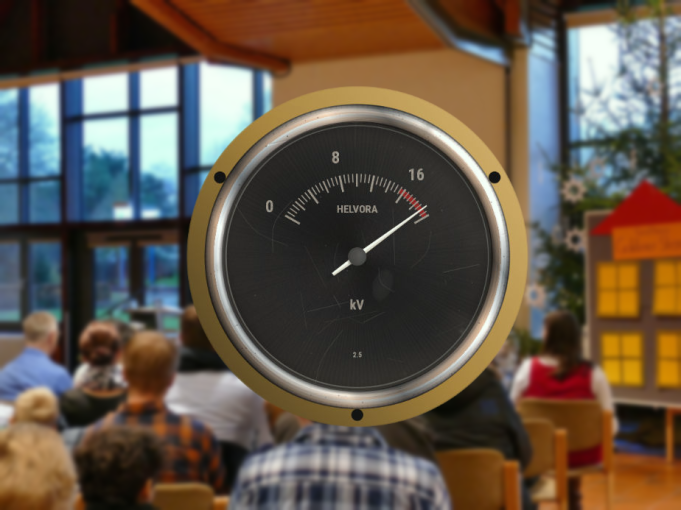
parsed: 19 kV
